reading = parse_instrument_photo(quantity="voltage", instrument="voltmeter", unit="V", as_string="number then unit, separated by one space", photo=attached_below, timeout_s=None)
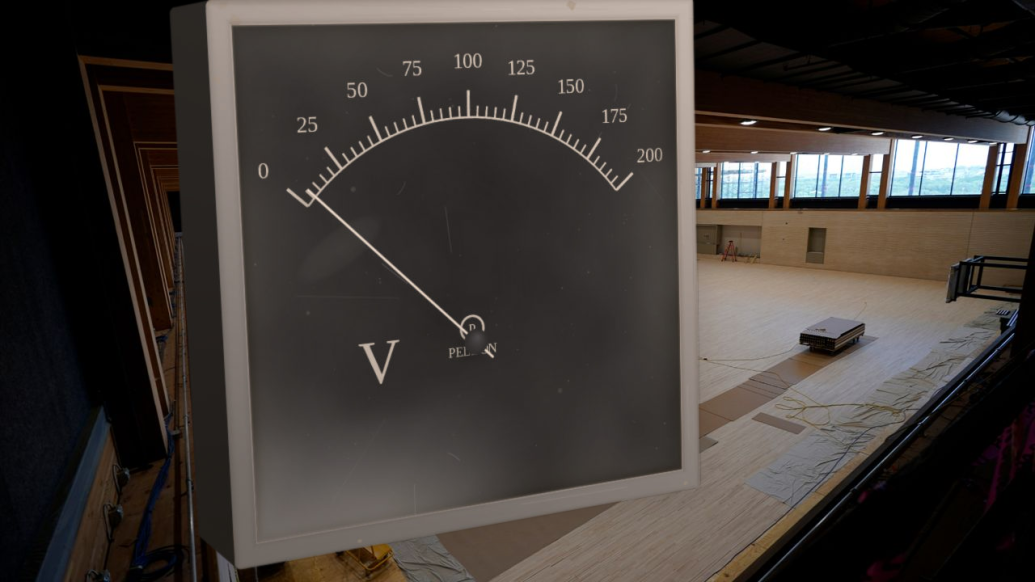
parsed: 5 V
